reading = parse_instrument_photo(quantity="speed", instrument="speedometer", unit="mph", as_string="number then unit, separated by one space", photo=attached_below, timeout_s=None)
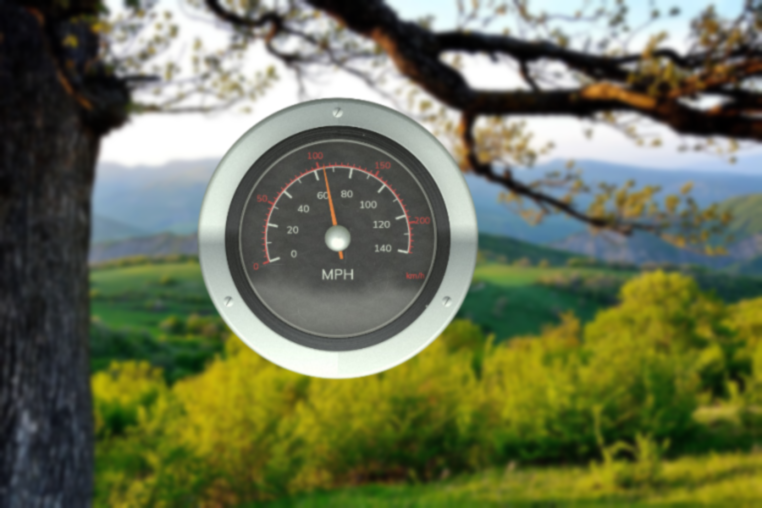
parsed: 65 mph
